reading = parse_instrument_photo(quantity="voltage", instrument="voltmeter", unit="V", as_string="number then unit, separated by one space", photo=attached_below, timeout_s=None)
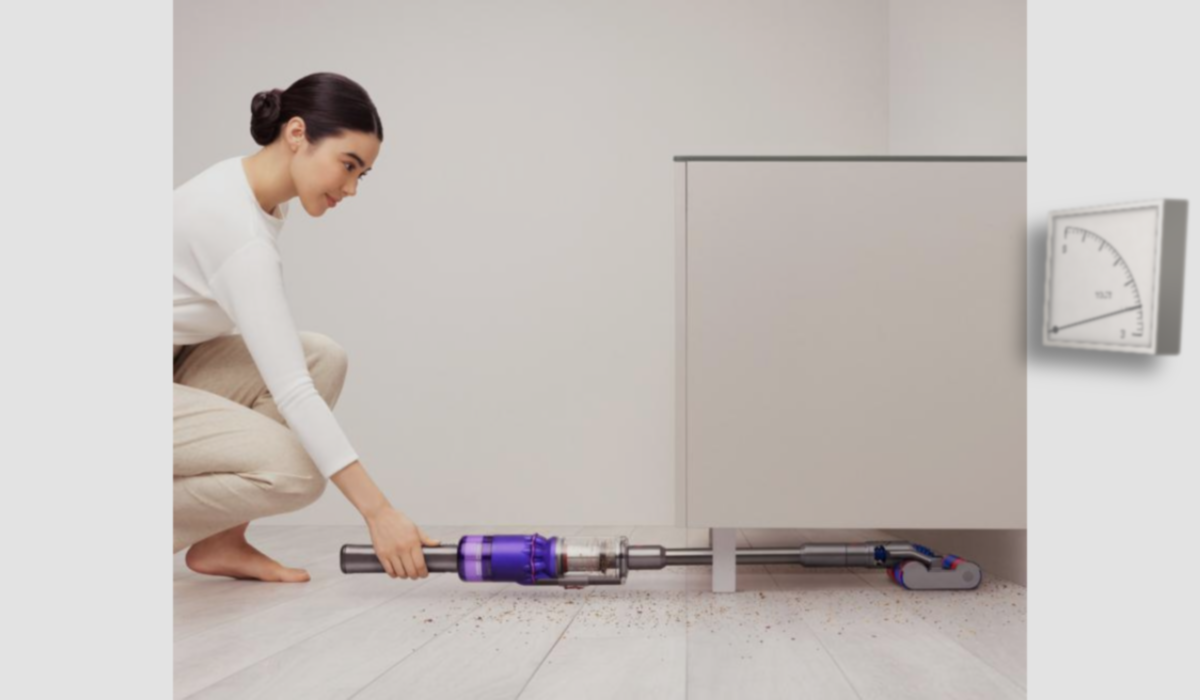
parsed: 2.5 V
